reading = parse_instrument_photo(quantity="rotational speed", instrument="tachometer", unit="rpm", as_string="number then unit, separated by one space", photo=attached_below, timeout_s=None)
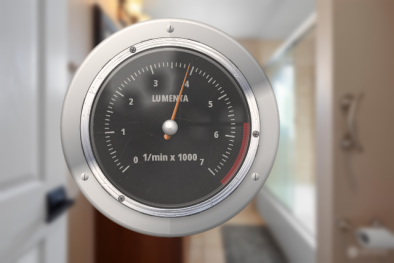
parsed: 3900 rpm
